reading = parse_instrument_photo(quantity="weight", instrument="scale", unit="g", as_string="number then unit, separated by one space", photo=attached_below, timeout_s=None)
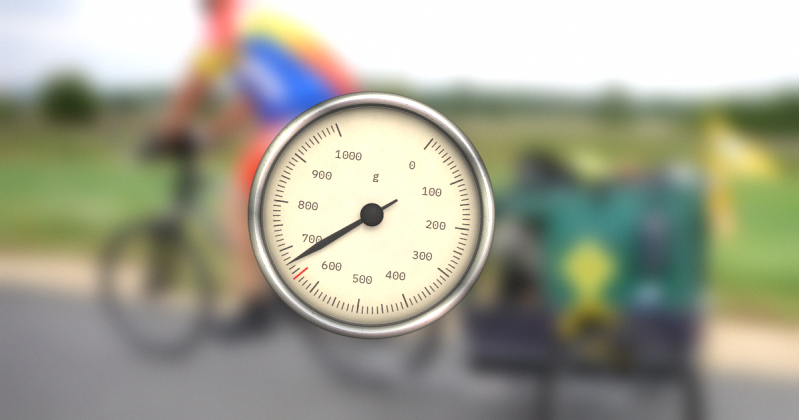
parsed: 670 g
